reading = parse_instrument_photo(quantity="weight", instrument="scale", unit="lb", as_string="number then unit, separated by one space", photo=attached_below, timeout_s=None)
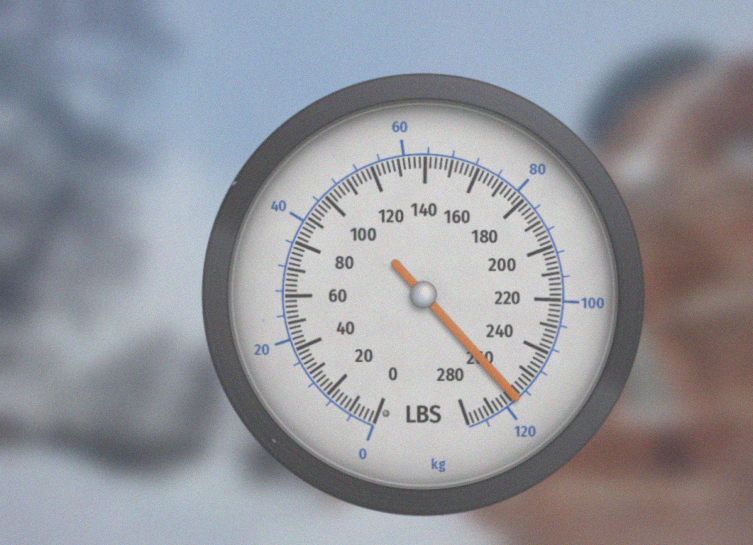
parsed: 260 lb
